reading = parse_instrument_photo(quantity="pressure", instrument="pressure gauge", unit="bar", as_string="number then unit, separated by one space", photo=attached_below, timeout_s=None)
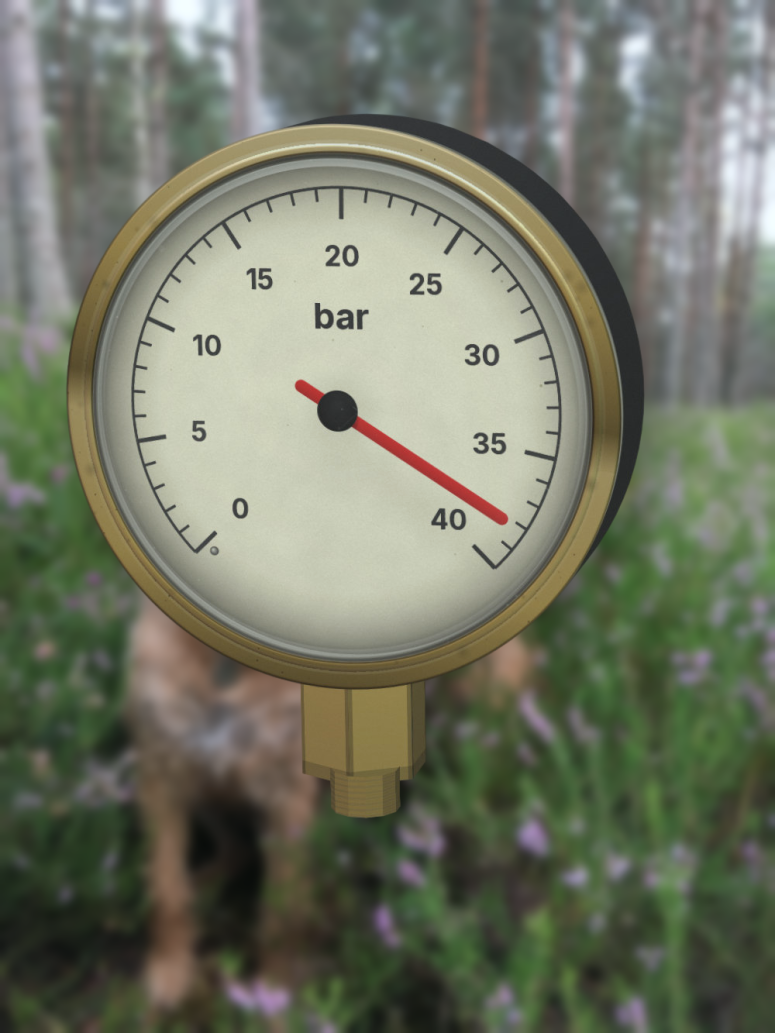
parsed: 38 bar
